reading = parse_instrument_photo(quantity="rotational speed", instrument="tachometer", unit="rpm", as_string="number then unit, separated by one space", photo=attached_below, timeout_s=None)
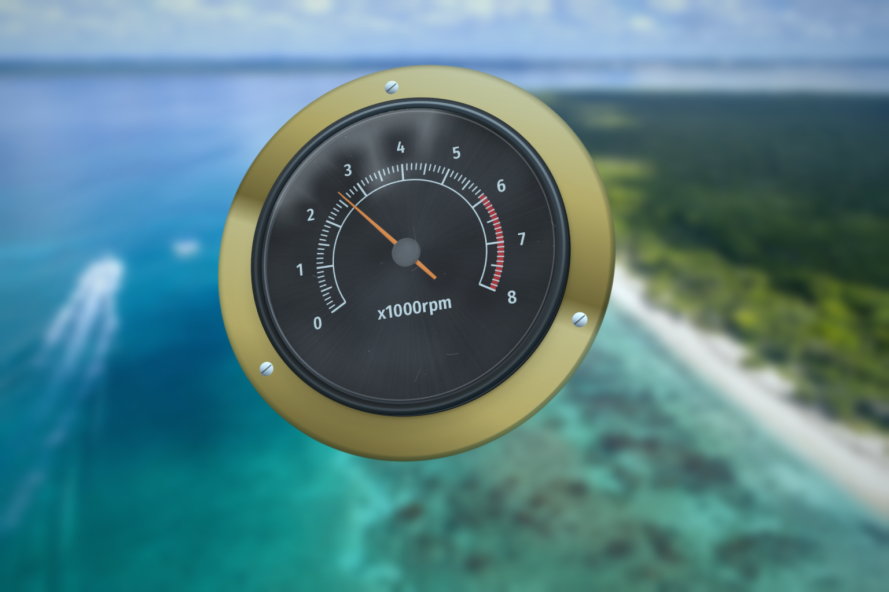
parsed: 2600 rpm
